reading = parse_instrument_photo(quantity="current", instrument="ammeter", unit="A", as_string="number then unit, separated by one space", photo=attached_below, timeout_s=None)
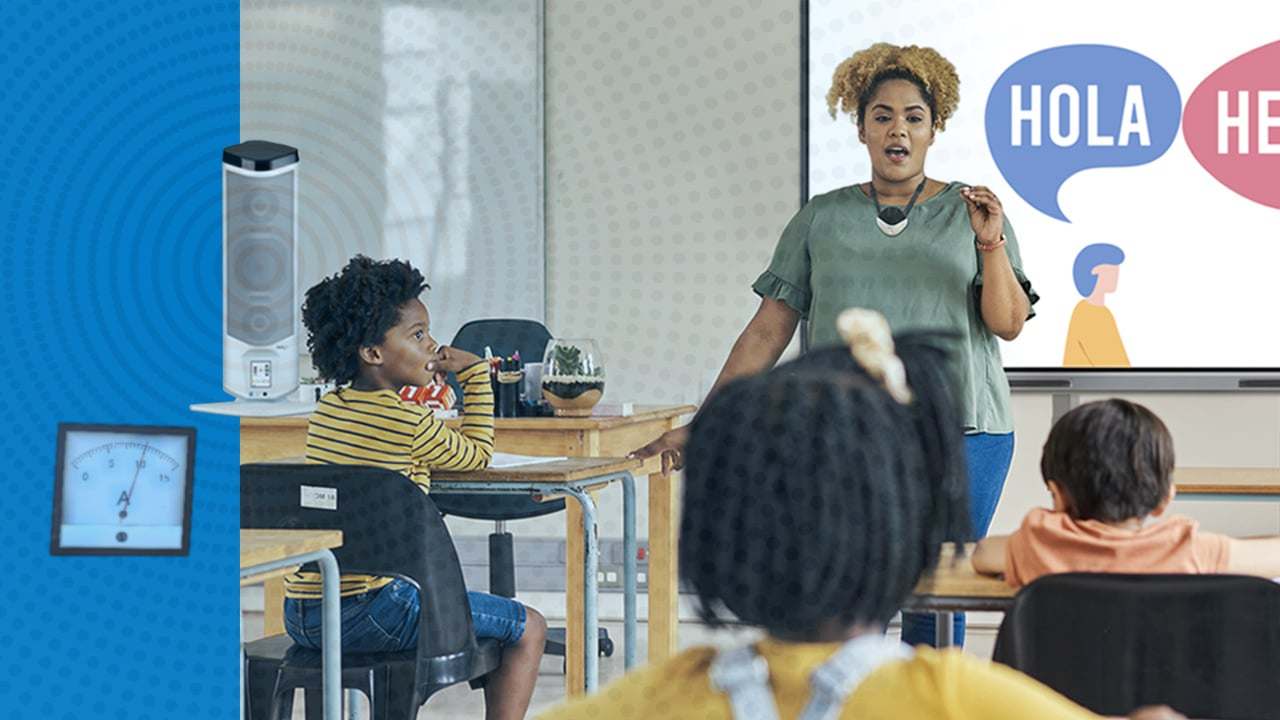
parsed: 10 A
